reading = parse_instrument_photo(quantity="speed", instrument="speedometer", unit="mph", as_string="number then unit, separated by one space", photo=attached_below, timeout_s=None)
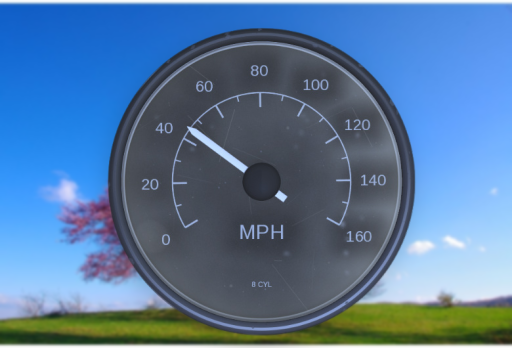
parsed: 45 mph
